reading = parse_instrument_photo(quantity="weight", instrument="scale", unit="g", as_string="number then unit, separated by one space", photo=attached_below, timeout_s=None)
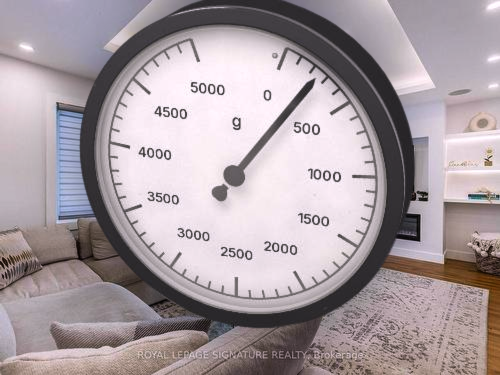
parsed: 250 g
